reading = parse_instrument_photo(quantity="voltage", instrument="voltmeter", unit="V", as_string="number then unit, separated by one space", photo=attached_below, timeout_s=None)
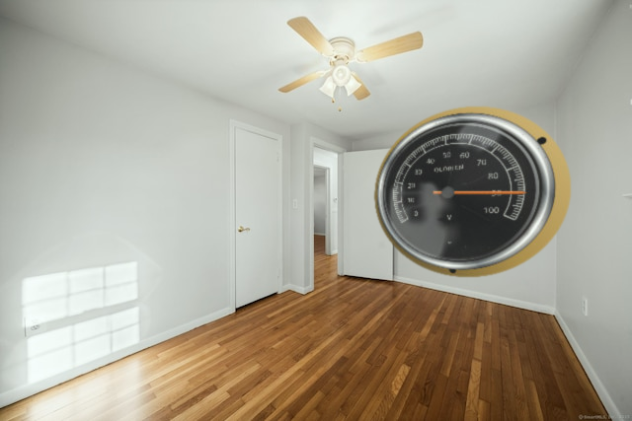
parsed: 90 V
